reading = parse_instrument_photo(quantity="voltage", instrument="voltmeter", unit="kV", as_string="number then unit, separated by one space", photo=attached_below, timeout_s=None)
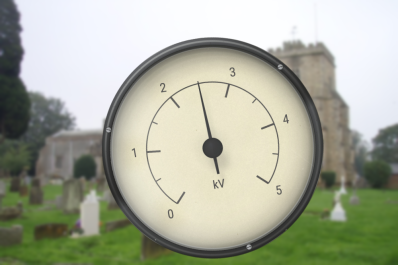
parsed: 2.5 kV
